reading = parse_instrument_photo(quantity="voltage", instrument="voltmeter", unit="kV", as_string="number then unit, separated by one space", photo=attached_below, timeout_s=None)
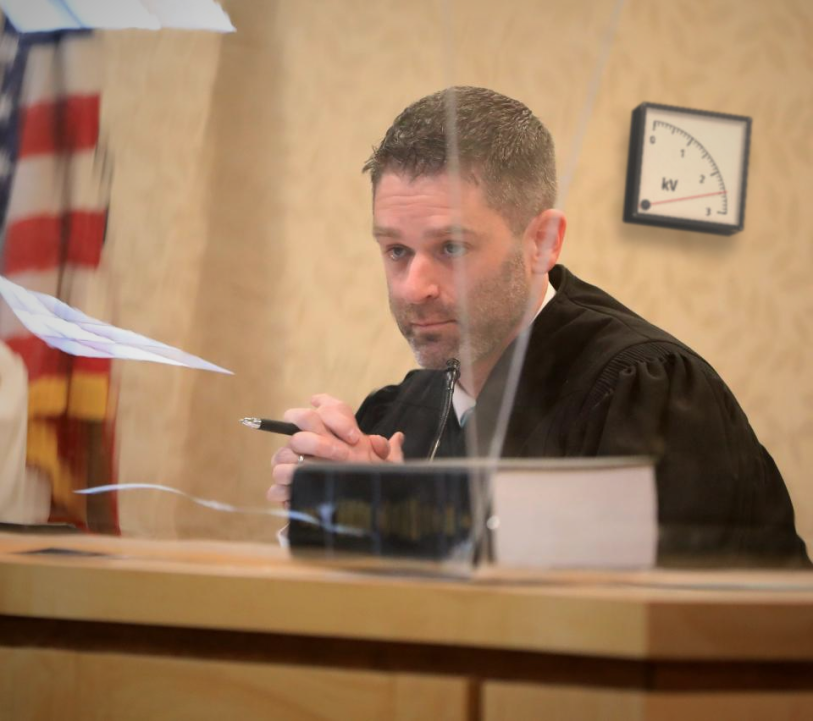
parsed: 2.5 kV
